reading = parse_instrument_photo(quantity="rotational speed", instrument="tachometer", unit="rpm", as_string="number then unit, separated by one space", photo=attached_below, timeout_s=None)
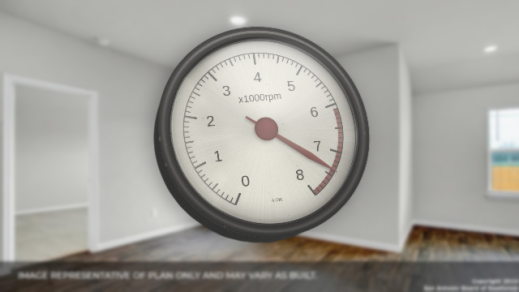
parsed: 7400 rpm
